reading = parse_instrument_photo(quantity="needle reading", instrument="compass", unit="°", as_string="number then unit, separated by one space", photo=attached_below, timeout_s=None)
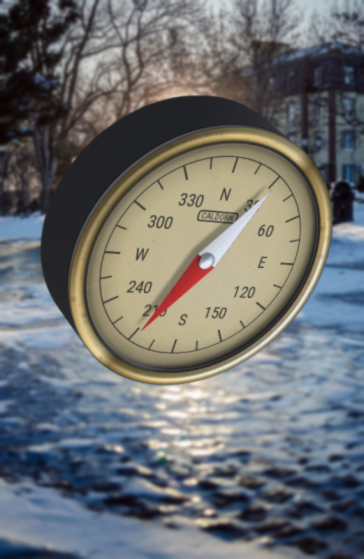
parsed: 210 °
